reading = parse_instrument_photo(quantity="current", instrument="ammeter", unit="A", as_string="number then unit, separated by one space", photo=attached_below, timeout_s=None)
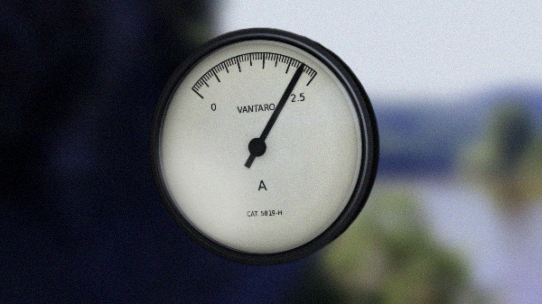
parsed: 2.25 A
